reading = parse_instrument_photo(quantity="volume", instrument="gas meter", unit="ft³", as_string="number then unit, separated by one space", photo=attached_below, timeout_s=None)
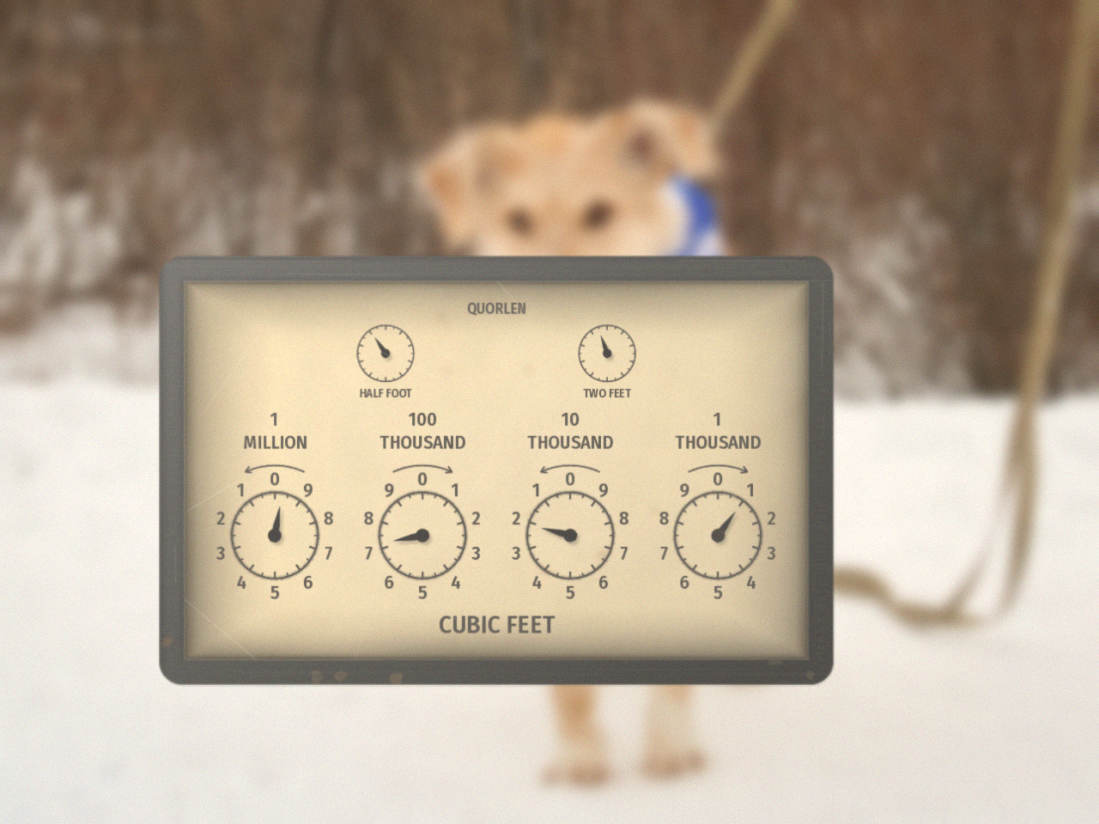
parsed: 972100 ft³
